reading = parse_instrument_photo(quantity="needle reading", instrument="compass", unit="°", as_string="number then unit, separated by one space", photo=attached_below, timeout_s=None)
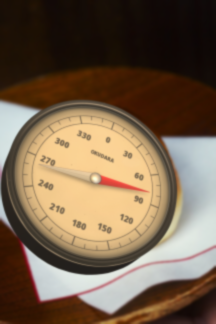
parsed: 80 °
